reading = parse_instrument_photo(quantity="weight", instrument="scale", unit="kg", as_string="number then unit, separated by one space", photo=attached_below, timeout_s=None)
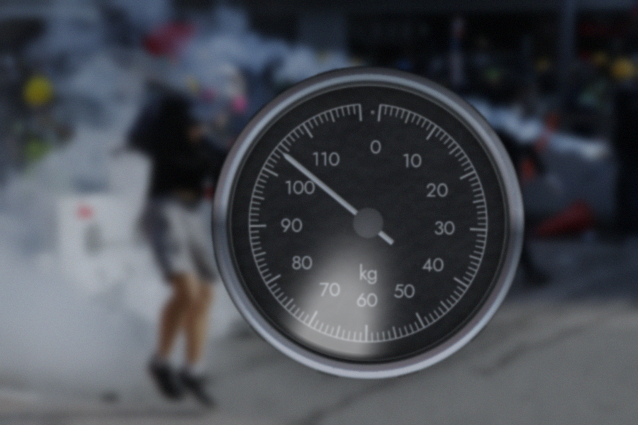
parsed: 104 kg
